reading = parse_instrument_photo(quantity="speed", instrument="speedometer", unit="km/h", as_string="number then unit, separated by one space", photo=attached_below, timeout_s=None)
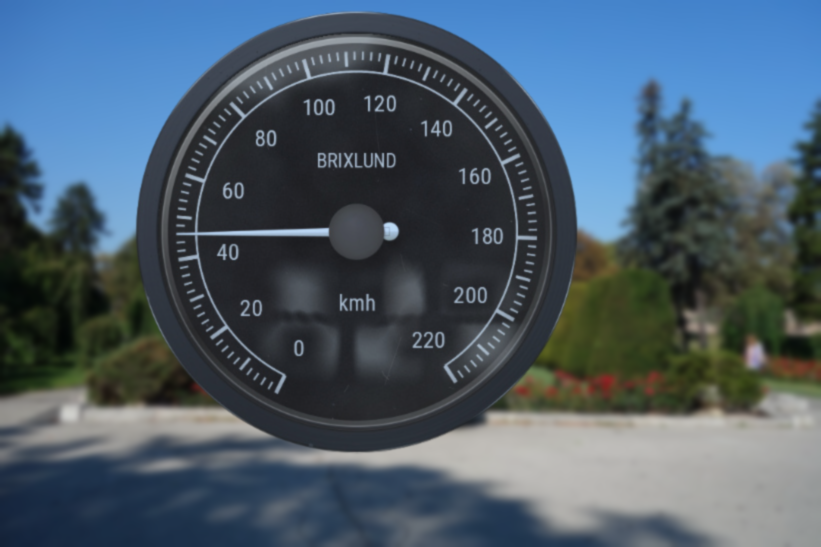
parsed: 46 km/h
